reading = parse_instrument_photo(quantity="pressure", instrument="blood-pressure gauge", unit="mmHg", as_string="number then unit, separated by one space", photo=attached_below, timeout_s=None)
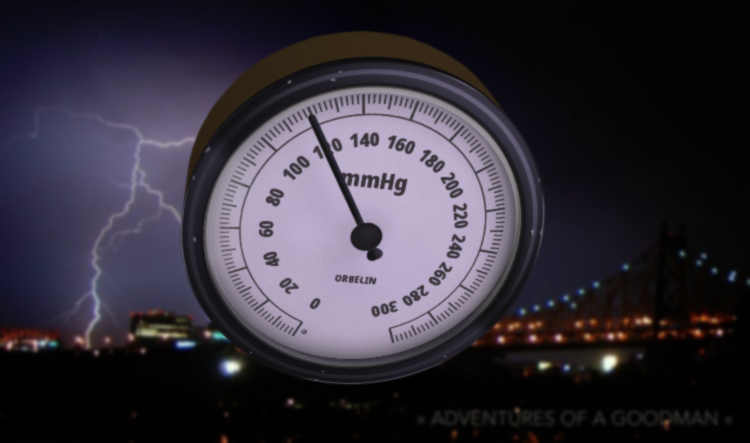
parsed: 120 mmHg
